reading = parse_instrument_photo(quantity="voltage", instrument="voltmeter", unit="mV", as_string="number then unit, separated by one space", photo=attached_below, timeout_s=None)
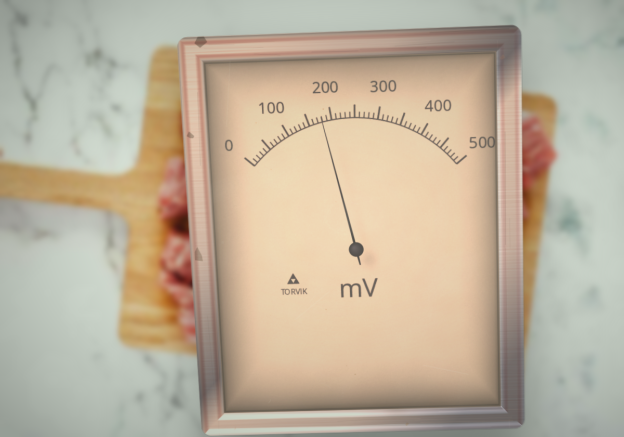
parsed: 180 mV
